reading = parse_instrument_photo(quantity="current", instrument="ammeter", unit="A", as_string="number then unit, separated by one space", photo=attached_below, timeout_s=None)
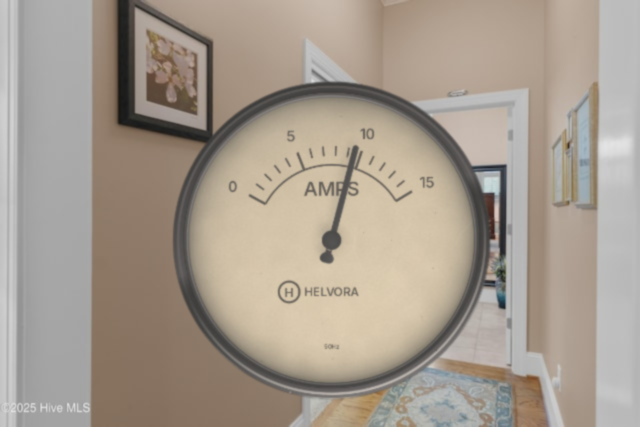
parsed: 9.5 A
